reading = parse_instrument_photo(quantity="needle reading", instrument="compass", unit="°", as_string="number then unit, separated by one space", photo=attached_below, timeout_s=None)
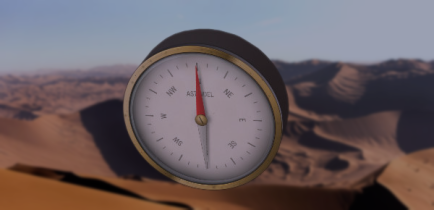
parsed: 0 °
